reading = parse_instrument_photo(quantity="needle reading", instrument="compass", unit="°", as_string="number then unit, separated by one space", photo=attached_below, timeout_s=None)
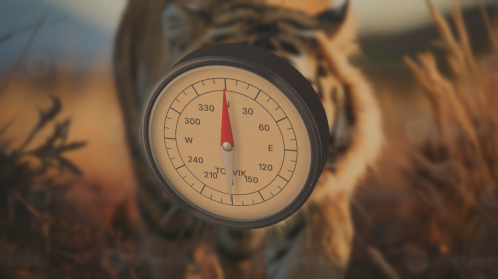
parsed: 0 °
